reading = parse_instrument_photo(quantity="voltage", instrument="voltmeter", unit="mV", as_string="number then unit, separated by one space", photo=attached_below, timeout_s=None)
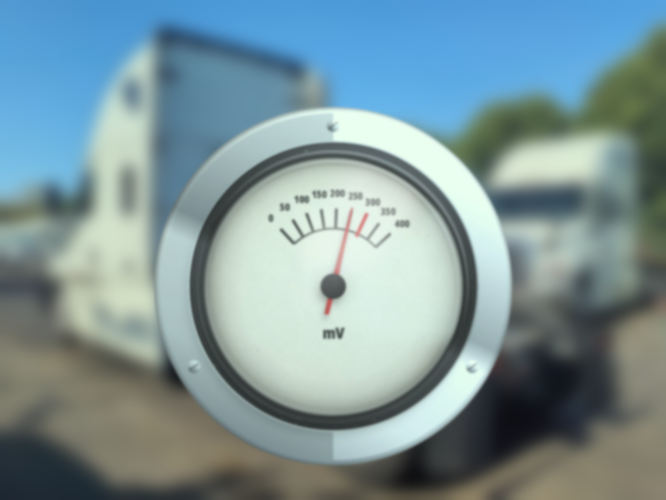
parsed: 250 mV
